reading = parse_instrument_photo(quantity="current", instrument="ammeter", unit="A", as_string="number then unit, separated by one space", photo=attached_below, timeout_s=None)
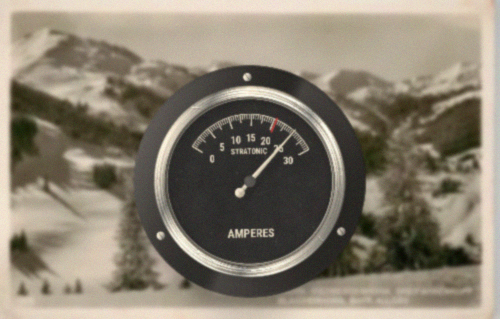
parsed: 25 A
